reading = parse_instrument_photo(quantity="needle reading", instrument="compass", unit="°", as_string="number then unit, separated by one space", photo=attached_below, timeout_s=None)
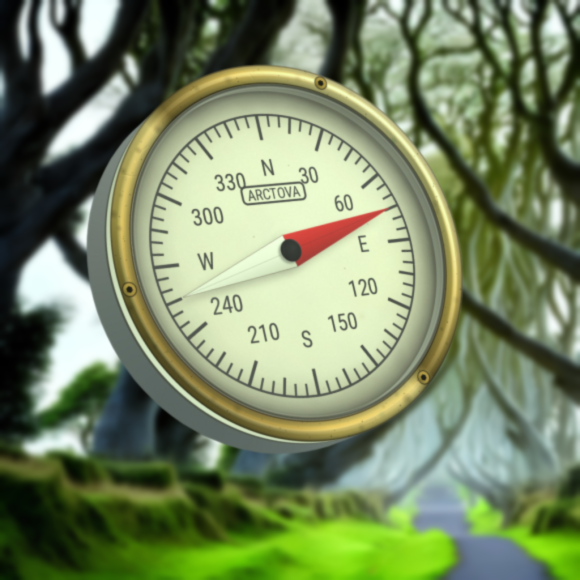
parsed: 75 °
